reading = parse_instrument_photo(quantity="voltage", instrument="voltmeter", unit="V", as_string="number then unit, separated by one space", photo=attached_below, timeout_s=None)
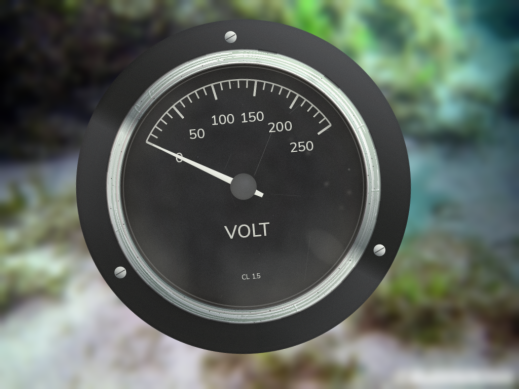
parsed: 0 V
